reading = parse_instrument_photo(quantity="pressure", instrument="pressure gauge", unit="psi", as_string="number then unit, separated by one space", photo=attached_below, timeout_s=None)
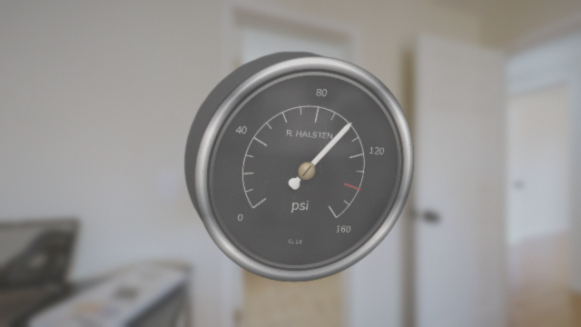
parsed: 100 psi
